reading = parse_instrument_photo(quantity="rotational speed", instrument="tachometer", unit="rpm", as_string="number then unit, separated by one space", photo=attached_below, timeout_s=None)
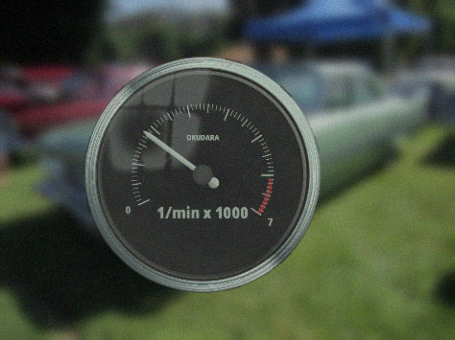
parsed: 1800 rpm
